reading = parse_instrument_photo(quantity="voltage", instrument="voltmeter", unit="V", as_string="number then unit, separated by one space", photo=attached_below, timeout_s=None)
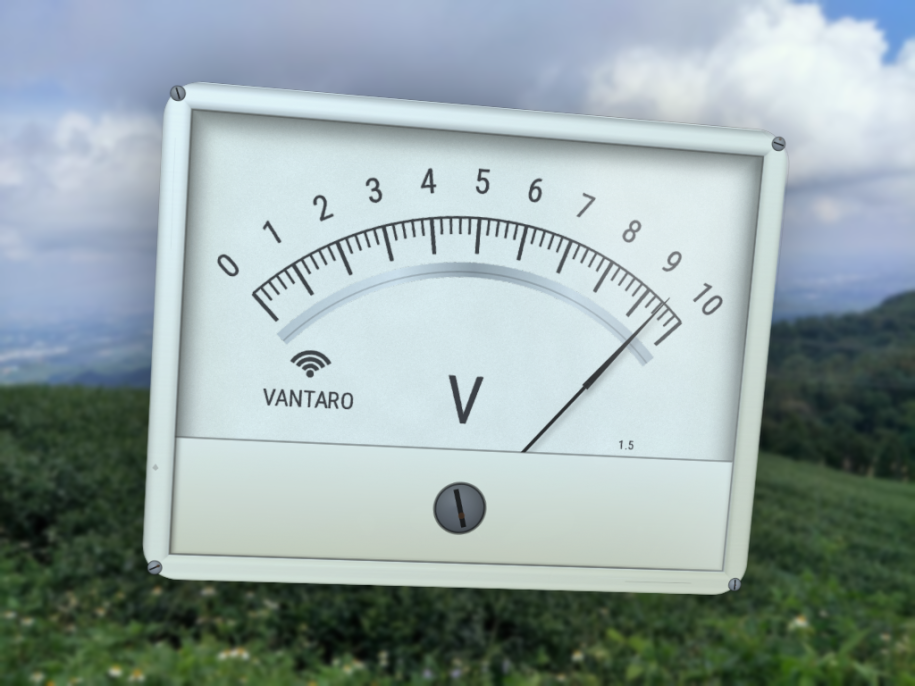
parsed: 9.4 V
